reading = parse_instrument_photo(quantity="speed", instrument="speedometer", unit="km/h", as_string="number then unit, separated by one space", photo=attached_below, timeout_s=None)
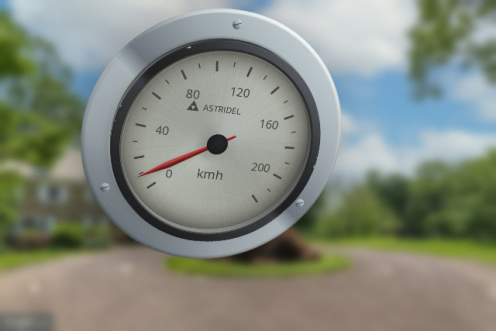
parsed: 10 km/h
